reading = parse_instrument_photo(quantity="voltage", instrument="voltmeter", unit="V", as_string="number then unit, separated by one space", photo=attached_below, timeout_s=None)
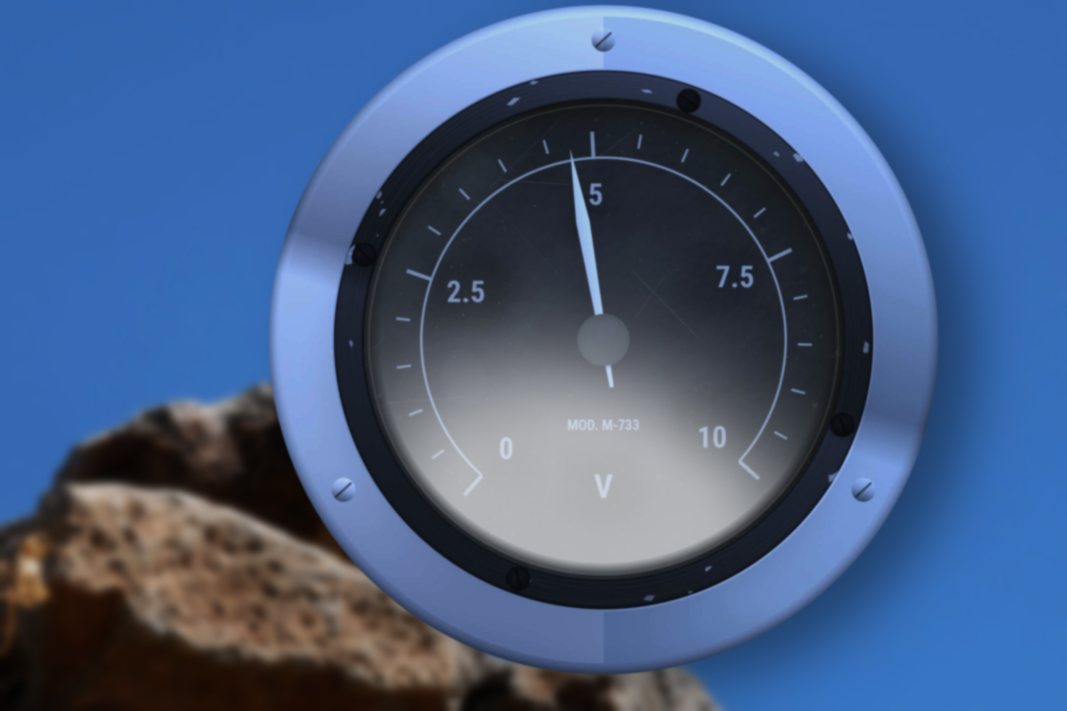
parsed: 4.75 V
